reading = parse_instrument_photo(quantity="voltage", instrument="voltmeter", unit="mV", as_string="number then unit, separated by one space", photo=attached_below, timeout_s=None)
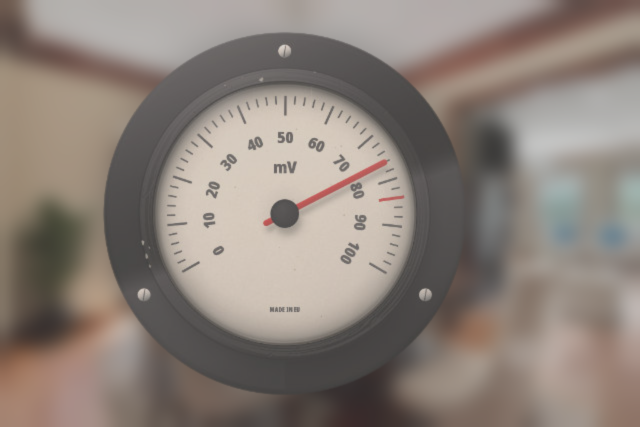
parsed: 76 mV
